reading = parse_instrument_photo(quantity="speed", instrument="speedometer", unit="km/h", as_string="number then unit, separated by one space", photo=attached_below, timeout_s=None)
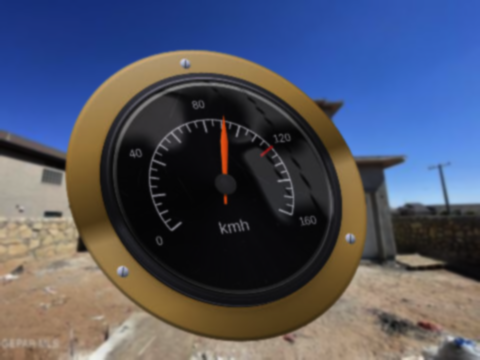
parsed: 90 km/h
